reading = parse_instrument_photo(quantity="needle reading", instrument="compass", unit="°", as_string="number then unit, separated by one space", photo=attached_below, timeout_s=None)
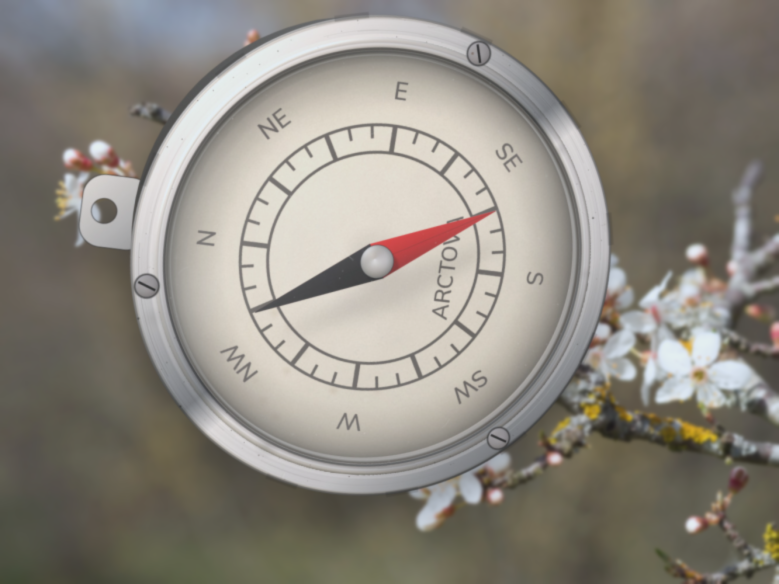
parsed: 150 °
